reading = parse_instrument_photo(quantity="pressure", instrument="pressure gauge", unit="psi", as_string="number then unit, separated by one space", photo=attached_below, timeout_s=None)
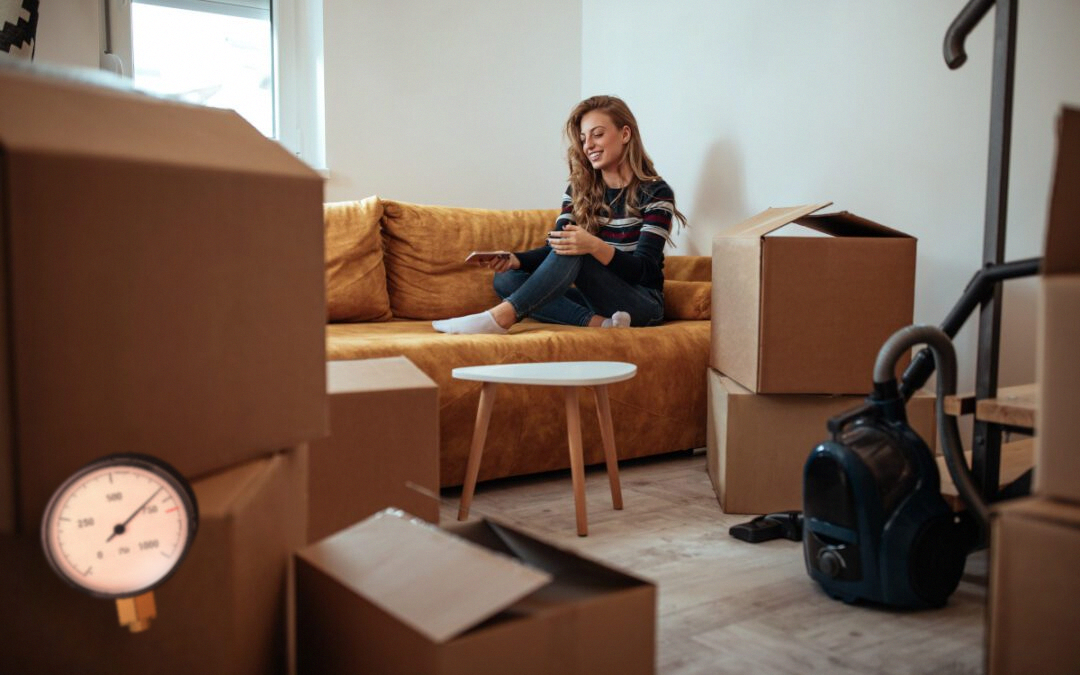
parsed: 700 psi
